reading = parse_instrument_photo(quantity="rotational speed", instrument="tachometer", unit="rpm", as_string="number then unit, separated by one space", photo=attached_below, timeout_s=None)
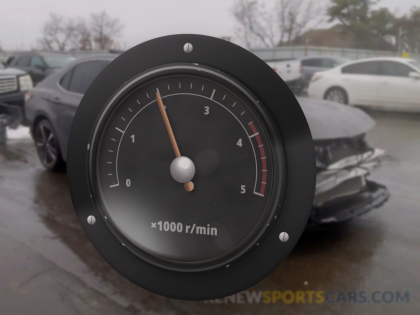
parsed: 2000 rpm
